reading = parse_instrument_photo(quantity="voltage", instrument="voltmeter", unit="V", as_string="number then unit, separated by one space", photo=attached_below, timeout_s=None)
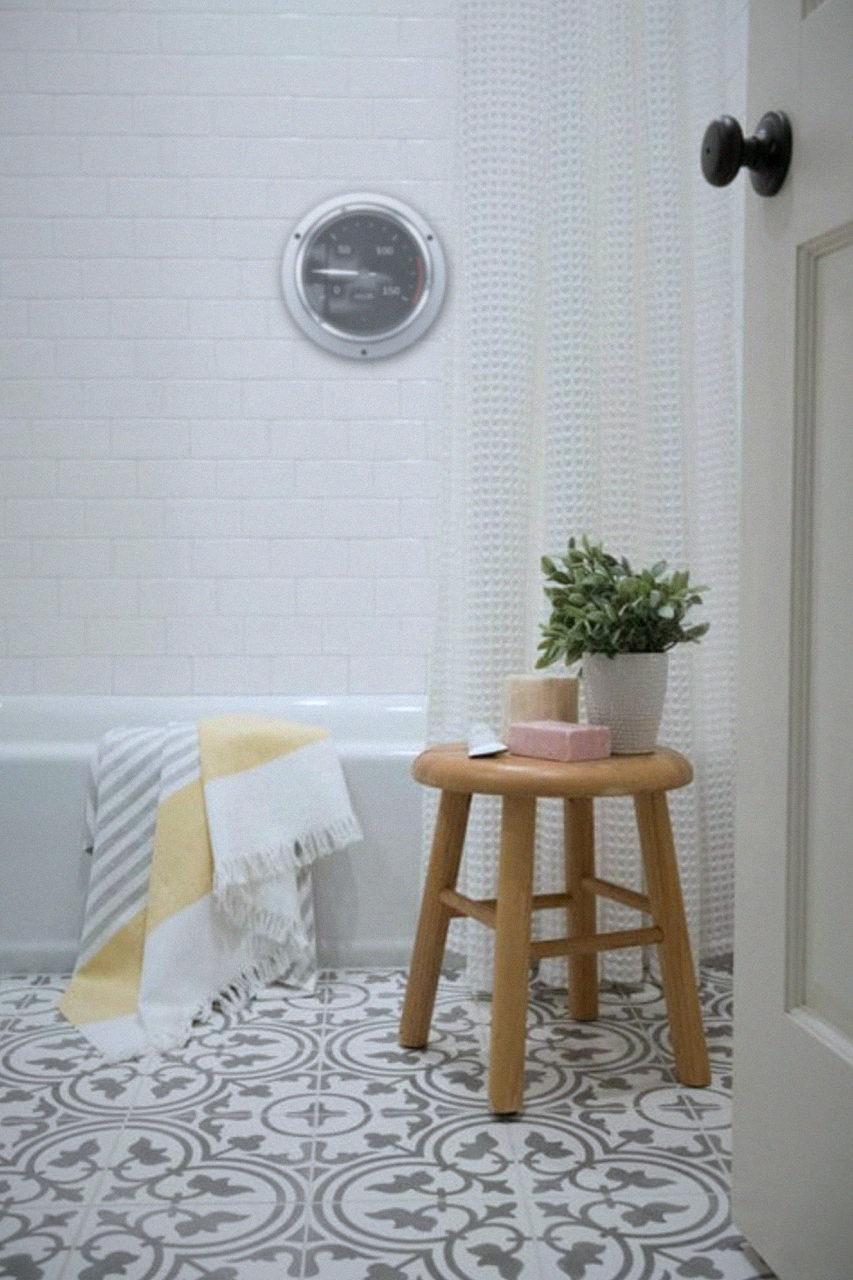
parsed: 20 V
